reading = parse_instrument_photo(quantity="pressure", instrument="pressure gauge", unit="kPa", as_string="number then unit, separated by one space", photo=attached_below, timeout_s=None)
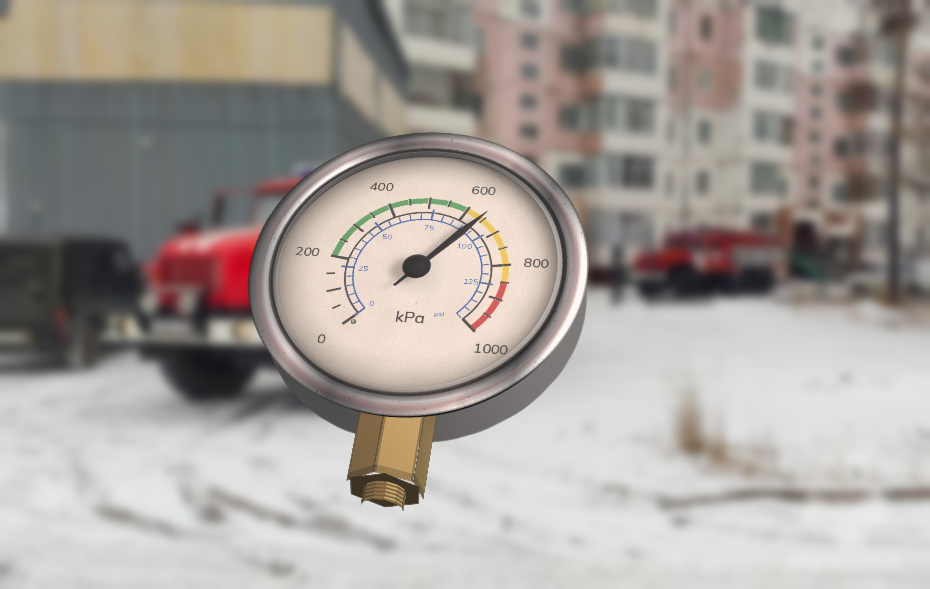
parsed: 650 kPa
